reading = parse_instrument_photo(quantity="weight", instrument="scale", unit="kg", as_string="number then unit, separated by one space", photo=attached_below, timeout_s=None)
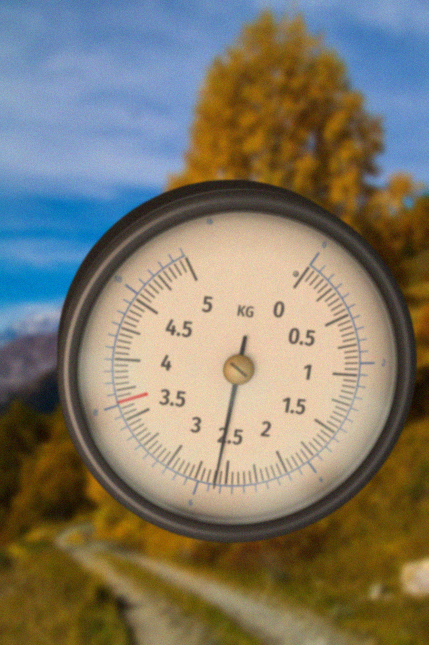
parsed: 2.6 kg
